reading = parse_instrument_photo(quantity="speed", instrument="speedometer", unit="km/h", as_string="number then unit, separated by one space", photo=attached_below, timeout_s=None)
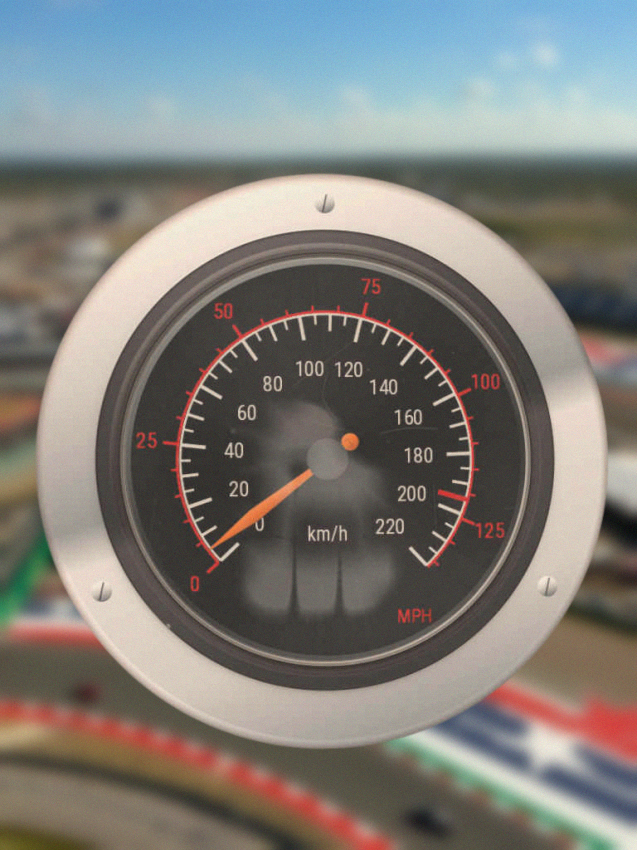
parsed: 5 km/h
